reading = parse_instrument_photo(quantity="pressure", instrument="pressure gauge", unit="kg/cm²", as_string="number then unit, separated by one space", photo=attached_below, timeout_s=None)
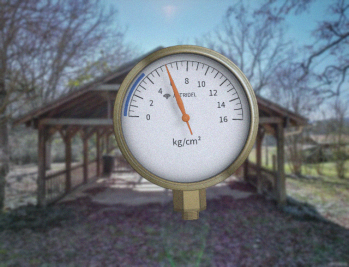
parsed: 6 kg/cm²
